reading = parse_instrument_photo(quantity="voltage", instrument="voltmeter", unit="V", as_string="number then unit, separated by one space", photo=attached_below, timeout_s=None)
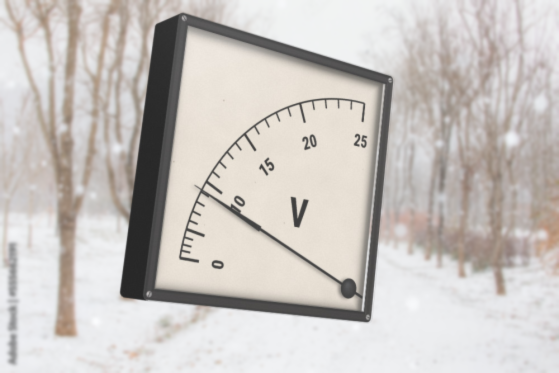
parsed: 9 V
